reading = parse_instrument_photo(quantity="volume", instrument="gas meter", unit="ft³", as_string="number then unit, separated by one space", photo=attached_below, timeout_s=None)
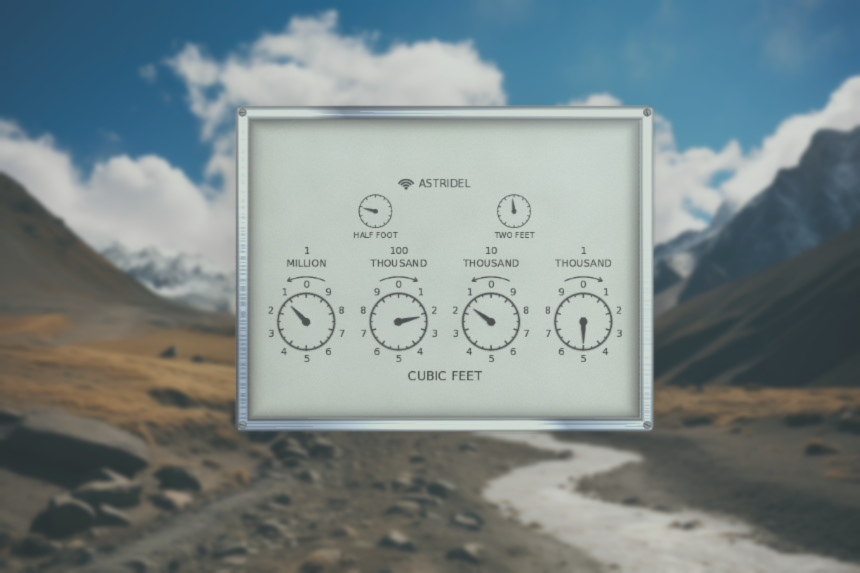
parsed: 121500 ft³
